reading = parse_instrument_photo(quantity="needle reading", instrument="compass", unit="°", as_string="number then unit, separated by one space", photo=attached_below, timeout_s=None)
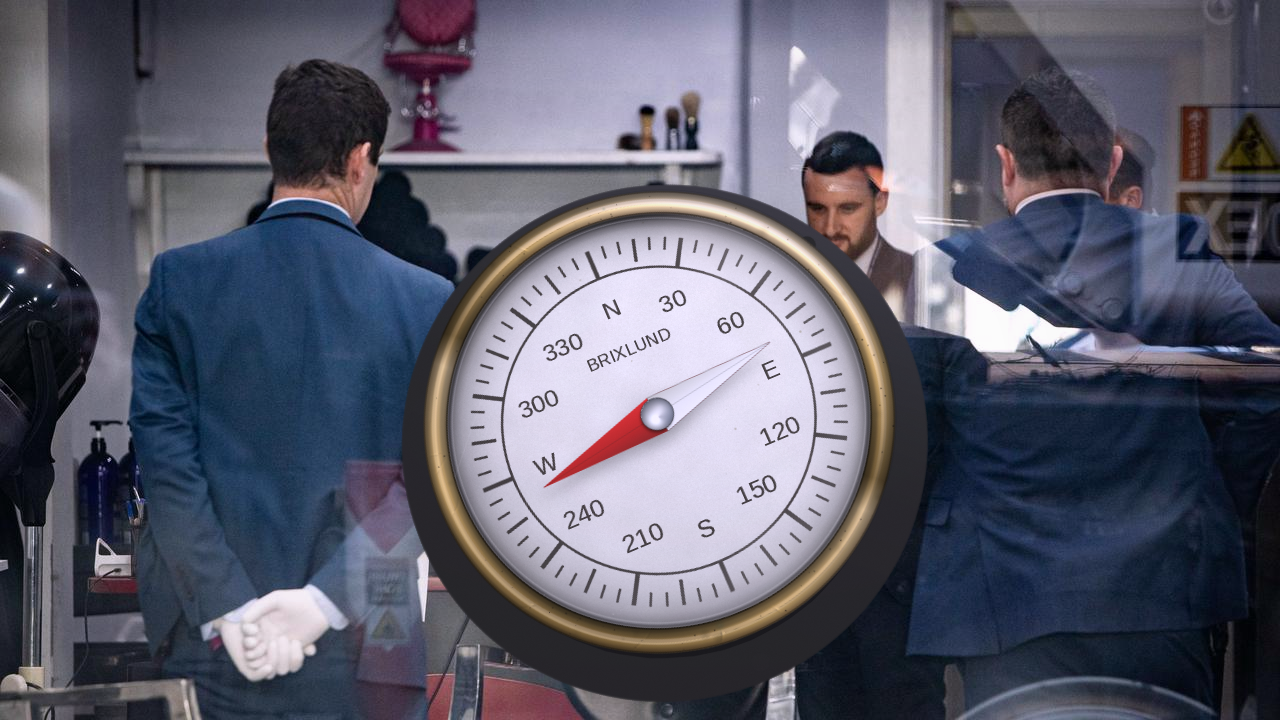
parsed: 260 °
